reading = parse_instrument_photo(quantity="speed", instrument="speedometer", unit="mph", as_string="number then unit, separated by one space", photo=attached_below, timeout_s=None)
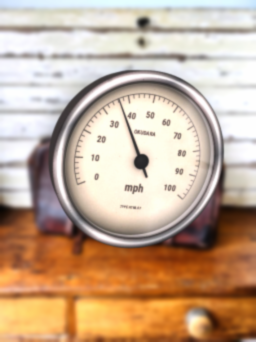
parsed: 36 mph
